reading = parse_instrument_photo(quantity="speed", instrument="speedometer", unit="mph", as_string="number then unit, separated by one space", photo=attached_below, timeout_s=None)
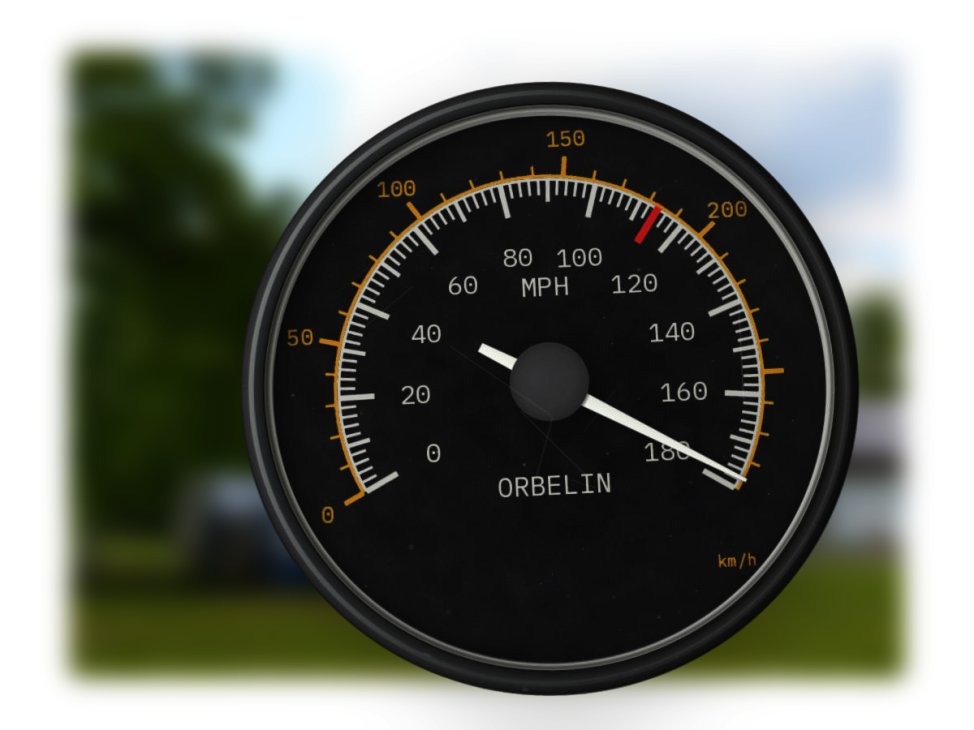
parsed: 178 mph
